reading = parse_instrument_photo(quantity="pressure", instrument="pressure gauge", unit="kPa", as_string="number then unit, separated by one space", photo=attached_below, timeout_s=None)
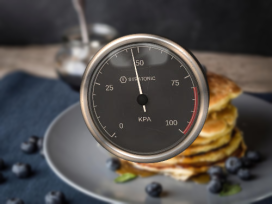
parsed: 47.5 kPa
